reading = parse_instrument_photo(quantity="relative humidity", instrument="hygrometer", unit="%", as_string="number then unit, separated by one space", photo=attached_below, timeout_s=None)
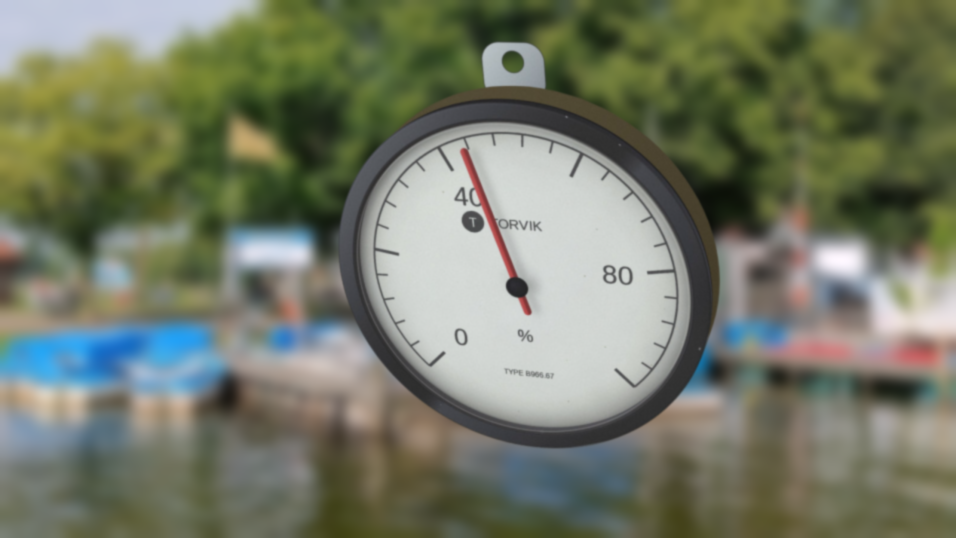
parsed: 44 %
